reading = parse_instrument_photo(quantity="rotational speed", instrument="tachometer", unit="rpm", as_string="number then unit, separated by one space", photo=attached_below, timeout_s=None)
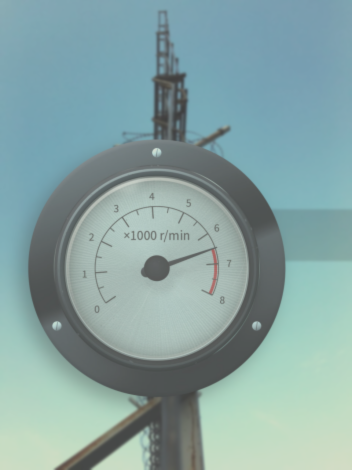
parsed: 6500 rpm
